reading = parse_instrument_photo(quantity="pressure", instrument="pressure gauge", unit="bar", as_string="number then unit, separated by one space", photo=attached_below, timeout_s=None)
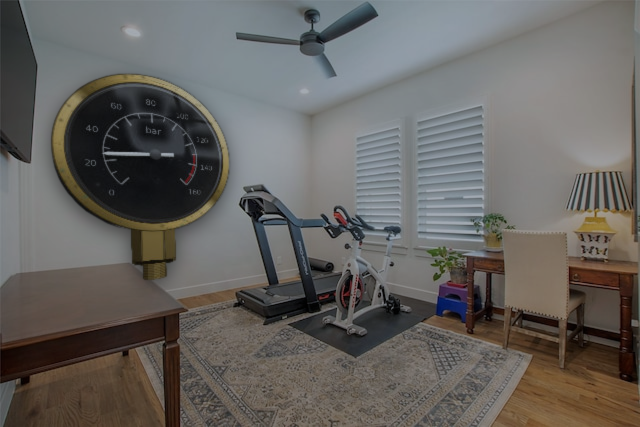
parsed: 25 bar
